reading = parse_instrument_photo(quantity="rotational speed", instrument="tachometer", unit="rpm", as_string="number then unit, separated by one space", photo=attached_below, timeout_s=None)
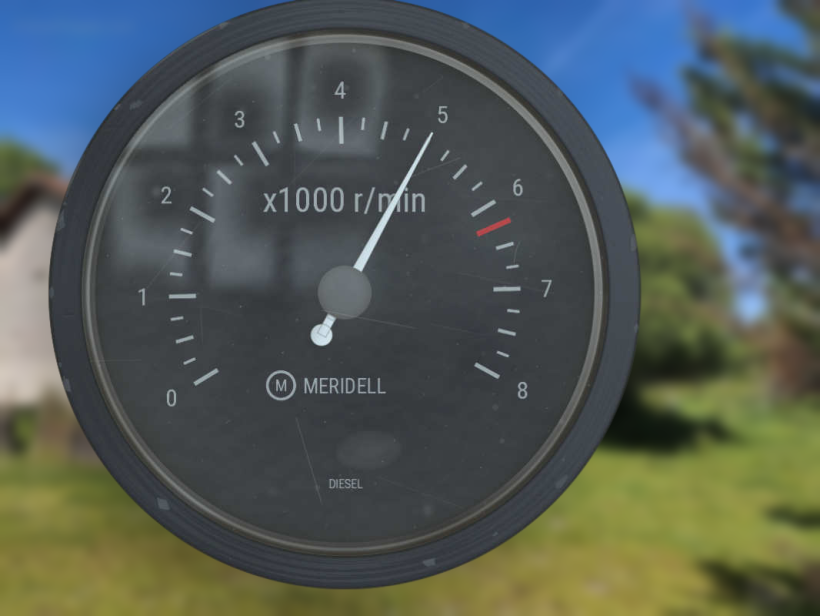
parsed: 5000 rpm
